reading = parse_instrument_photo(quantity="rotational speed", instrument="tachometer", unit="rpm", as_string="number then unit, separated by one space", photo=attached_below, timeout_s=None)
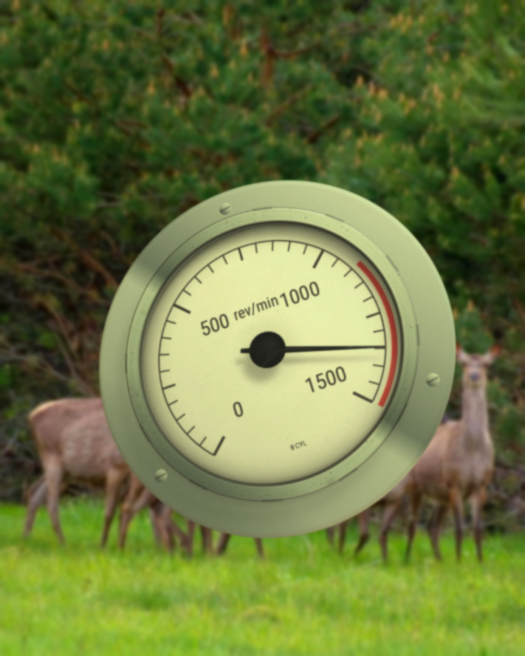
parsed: 1350 rpm
